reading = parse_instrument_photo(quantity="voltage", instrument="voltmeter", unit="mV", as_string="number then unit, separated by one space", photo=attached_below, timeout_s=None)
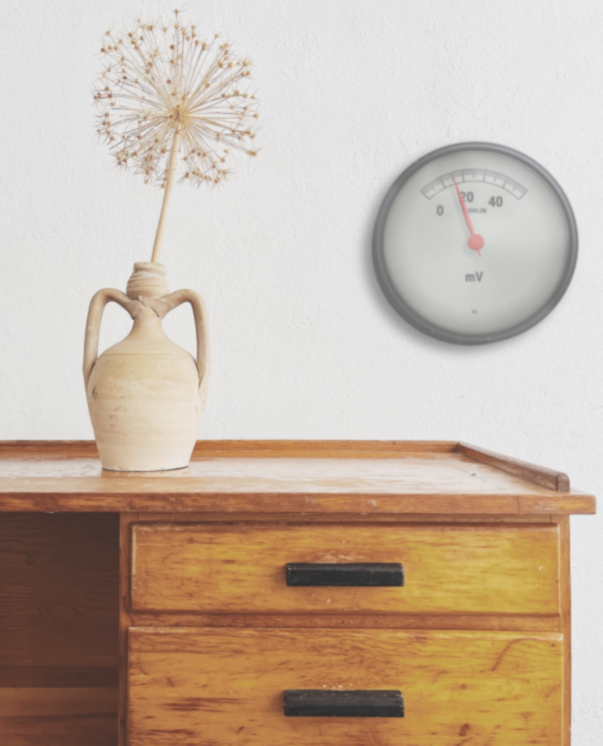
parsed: 15 mV
